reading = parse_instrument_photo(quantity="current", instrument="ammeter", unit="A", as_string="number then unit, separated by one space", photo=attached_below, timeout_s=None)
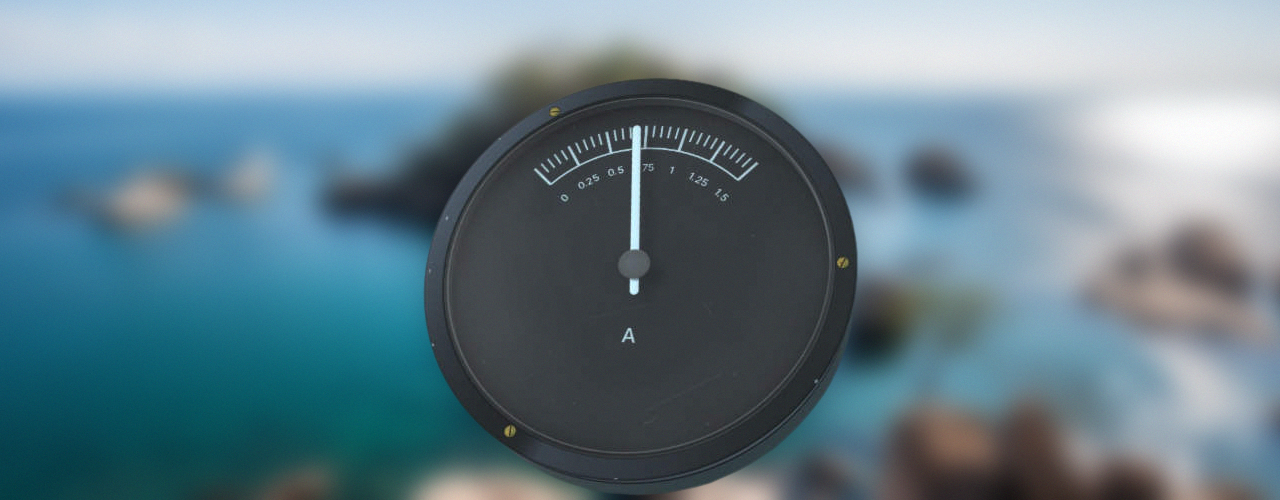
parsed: 0.7 A
